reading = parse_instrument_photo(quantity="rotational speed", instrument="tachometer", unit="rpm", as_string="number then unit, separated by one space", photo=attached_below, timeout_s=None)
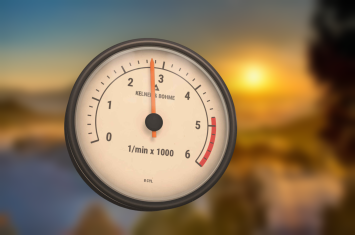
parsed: 2700 rpm
